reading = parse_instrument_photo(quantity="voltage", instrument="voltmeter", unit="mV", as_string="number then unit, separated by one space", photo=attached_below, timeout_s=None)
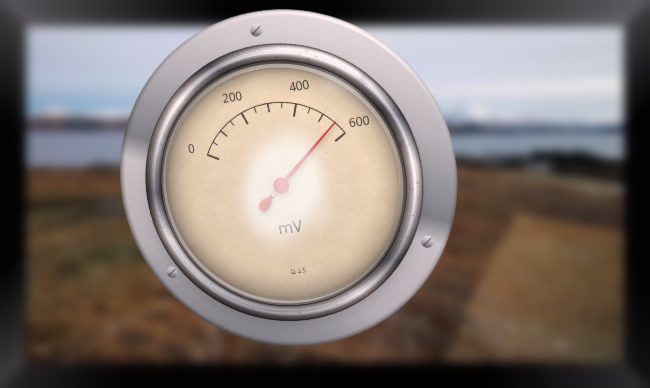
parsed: 550 mV
